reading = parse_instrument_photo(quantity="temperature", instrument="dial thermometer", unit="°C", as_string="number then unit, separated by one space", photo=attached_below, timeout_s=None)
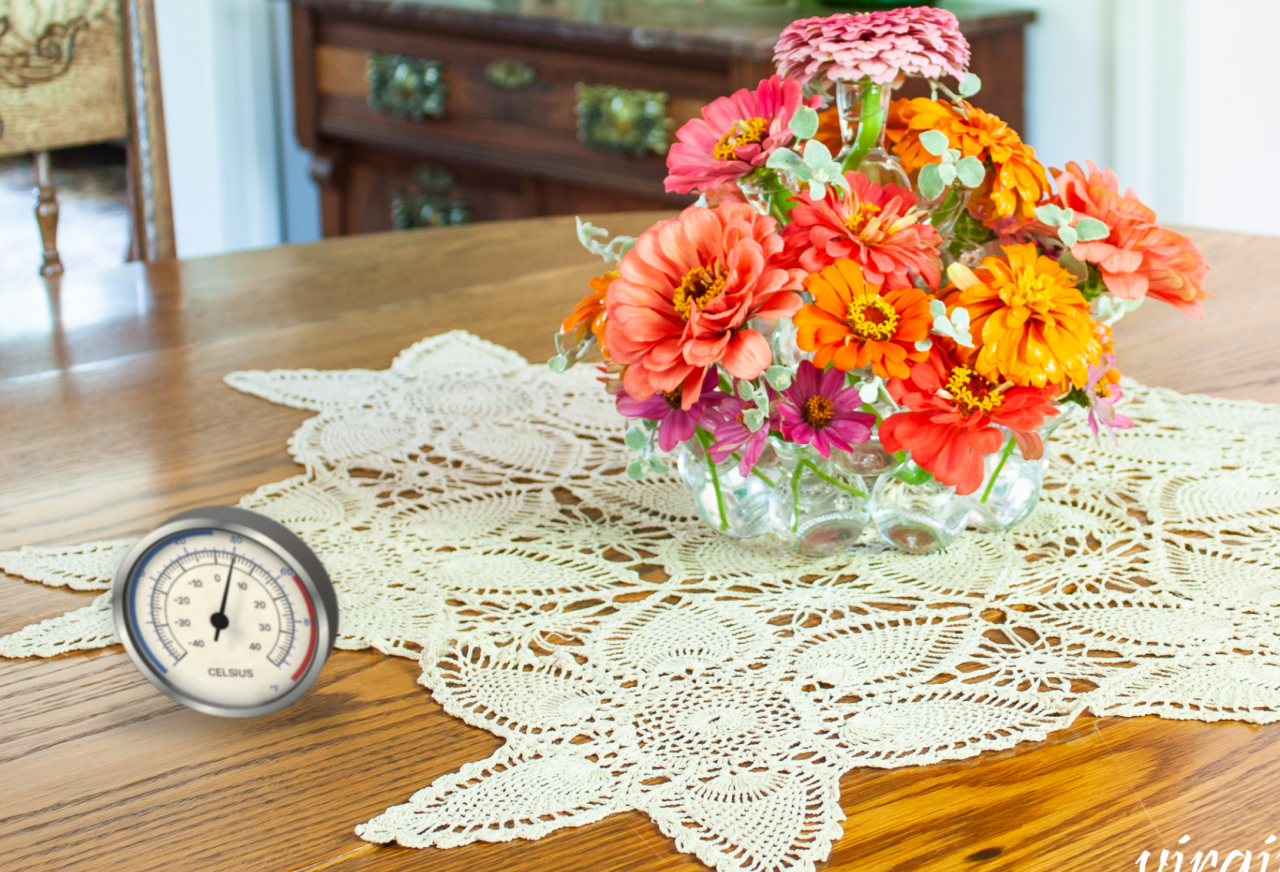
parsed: 5 °C
